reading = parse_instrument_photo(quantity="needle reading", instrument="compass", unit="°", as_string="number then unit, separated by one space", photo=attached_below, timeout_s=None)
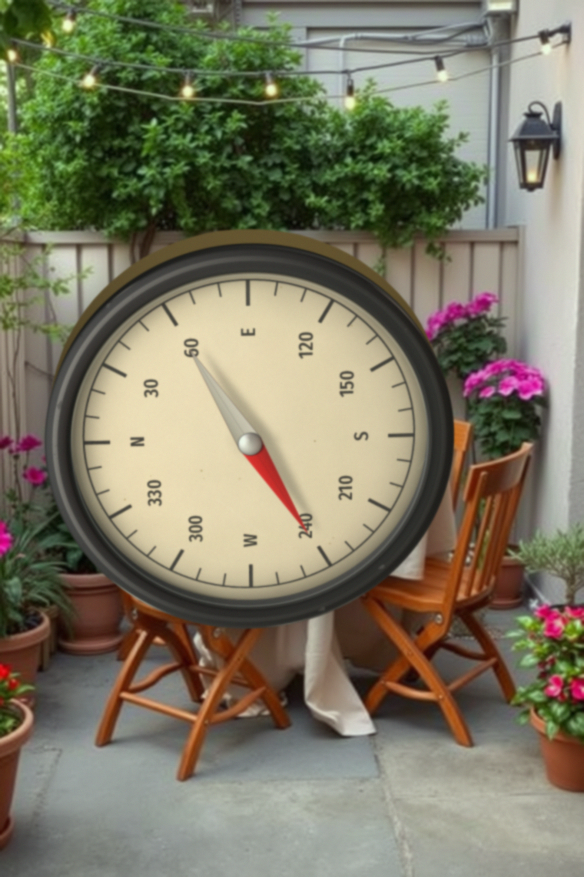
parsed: 240 °
